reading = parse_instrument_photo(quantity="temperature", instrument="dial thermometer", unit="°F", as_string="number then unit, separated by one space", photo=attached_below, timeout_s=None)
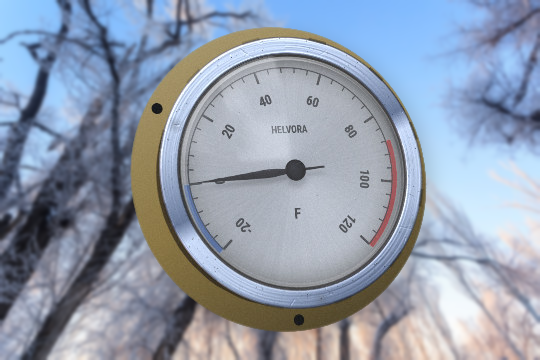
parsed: 0 °F
